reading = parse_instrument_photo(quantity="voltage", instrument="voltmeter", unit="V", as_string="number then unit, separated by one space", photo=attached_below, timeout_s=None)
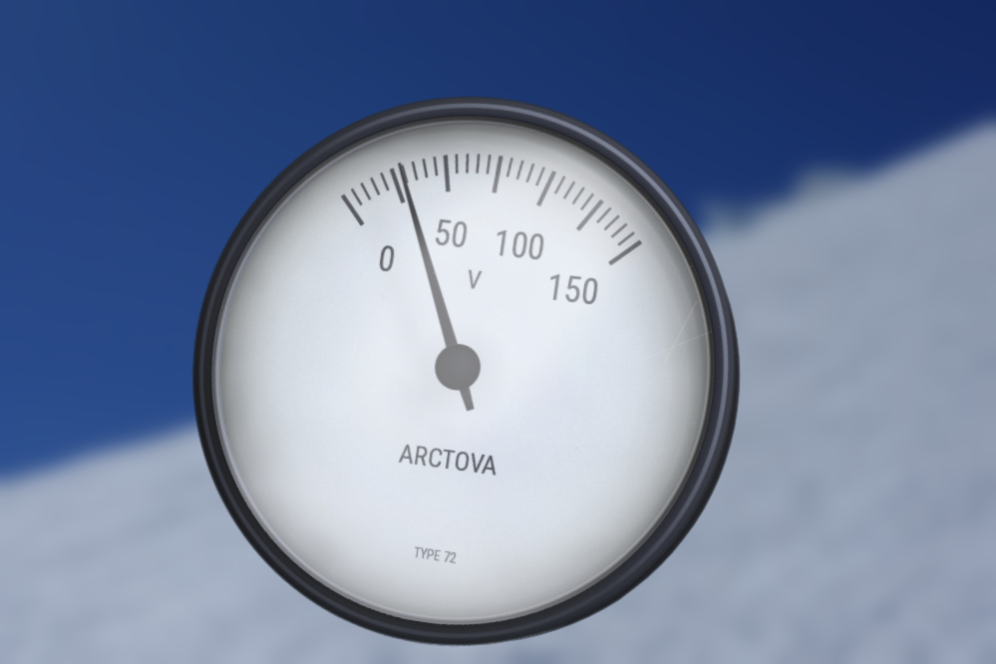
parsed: 30 V
